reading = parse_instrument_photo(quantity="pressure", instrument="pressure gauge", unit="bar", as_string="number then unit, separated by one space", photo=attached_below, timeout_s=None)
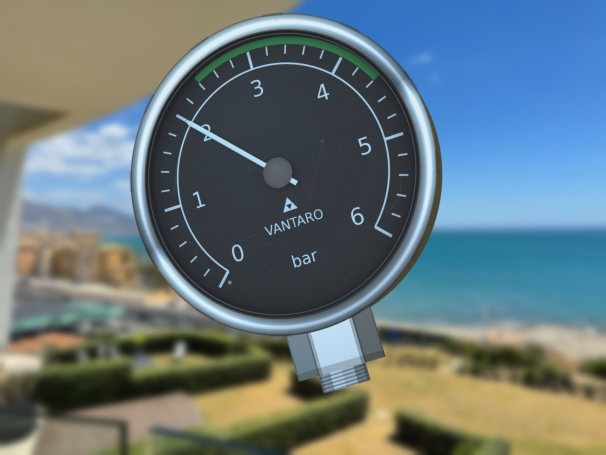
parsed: 2 bar
